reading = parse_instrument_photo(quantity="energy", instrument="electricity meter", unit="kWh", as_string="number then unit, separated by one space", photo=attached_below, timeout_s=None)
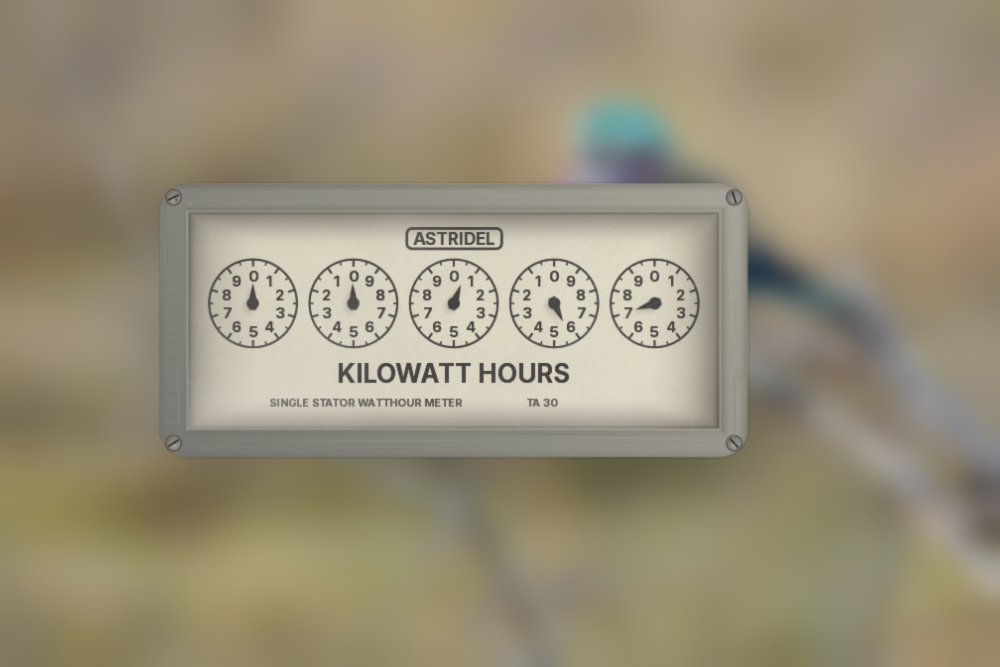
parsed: 57 kWh
